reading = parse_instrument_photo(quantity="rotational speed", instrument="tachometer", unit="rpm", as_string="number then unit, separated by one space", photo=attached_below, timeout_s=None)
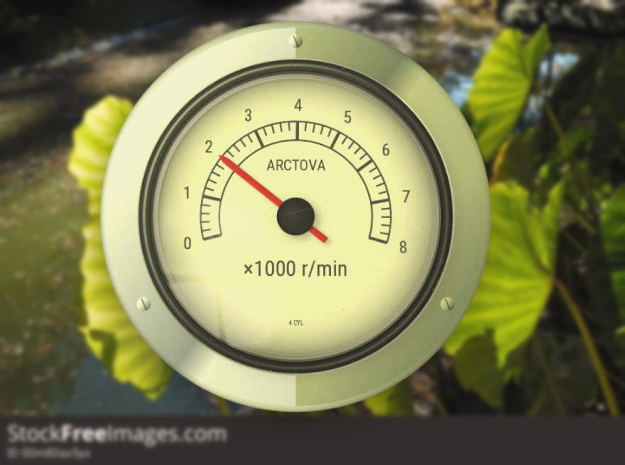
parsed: 2000 rpm
